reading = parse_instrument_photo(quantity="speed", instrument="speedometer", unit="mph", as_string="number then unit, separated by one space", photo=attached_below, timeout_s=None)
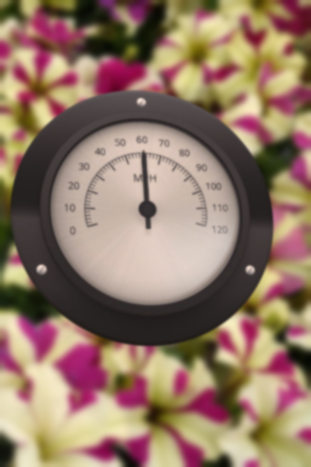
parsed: 60 mph
